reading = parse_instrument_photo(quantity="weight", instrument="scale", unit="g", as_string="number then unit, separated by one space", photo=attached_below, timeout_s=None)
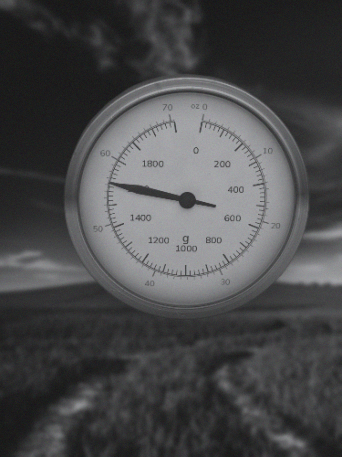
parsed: 1600 g
